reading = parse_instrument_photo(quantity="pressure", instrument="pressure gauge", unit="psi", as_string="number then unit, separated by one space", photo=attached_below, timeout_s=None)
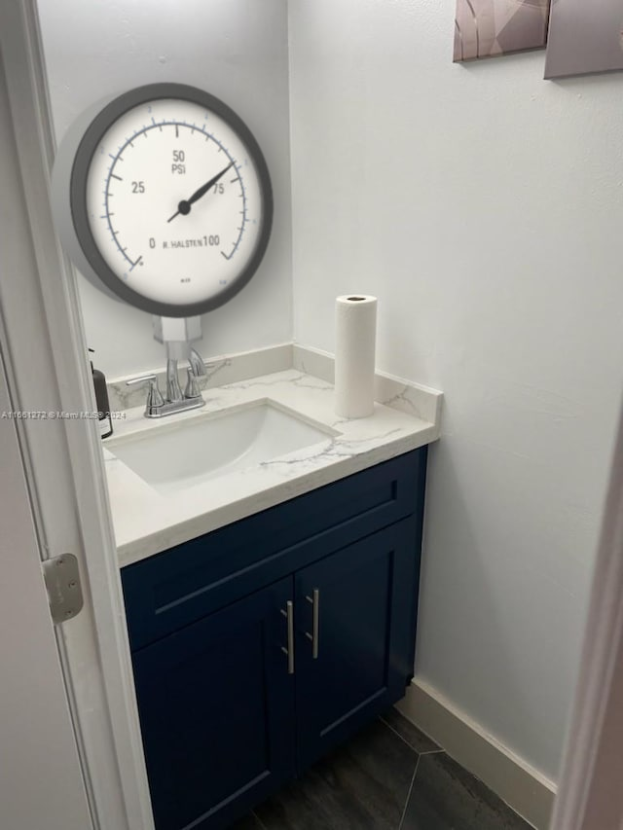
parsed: 70 psi
